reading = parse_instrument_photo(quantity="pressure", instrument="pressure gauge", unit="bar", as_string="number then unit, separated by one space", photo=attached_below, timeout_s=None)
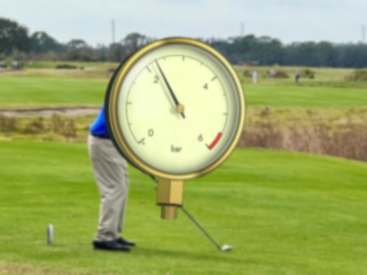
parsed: 2.25 bar
